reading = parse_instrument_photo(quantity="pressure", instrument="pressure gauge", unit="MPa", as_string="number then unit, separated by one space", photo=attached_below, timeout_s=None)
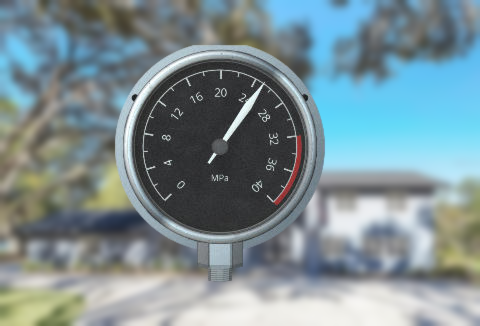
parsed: 25 MPa
